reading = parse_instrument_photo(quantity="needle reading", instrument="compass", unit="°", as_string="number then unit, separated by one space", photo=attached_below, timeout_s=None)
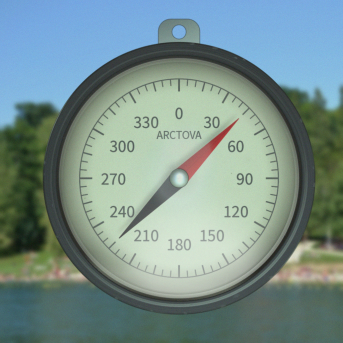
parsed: 45 °
